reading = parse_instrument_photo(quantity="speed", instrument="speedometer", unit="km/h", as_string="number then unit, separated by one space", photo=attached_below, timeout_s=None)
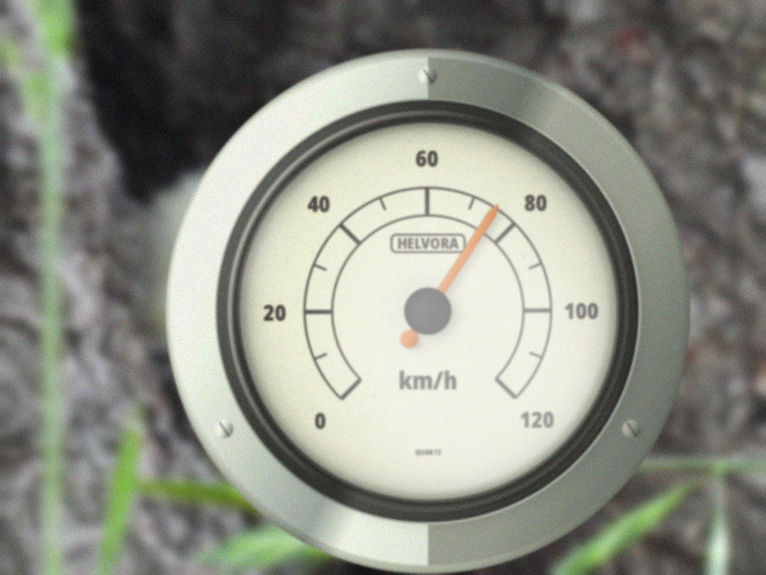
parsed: 75 km/h
